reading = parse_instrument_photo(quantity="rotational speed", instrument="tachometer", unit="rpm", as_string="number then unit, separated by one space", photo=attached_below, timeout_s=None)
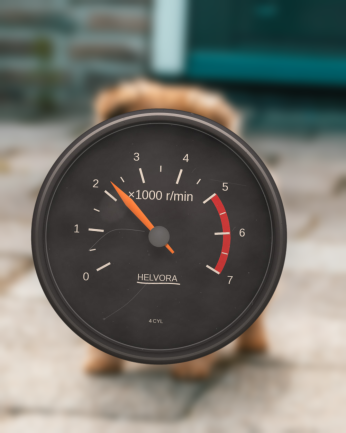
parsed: 2250 rpm
